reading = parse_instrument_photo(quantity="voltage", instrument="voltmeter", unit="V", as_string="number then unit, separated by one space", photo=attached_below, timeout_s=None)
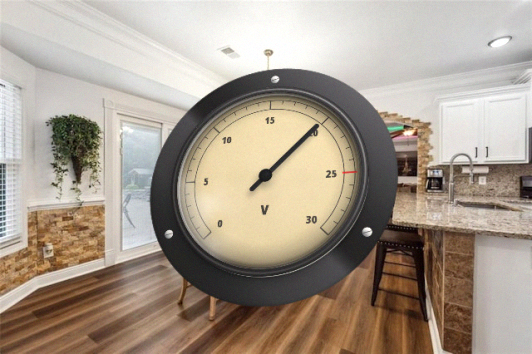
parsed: 20 V
